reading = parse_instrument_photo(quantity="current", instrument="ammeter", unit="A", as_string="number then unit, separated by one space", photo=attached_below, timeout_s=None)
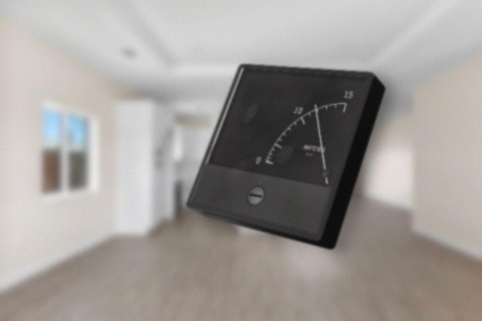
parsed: 12 A
